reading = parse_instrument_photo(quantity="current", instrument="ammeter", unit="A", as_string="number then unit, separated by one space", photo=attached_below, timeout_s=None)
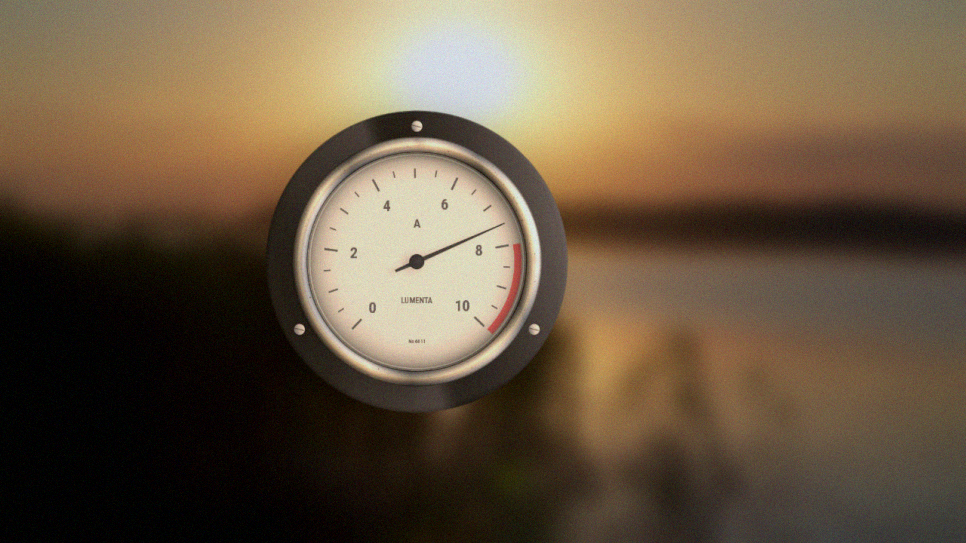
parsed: 7.5 A
